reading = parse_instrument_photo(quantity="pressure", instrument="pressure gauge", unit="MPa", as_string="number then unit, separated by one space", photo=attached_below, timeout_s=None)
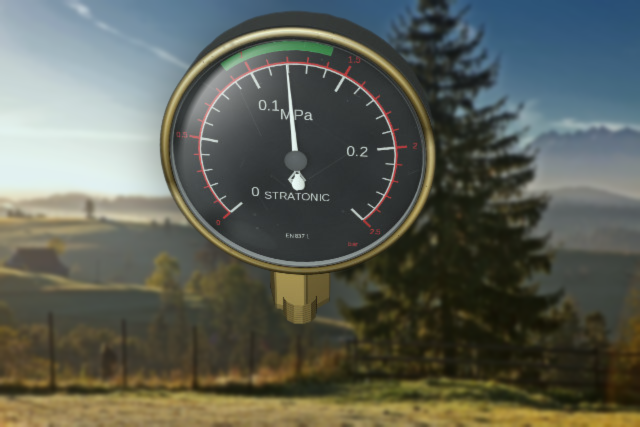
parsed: 0.12 MPa
